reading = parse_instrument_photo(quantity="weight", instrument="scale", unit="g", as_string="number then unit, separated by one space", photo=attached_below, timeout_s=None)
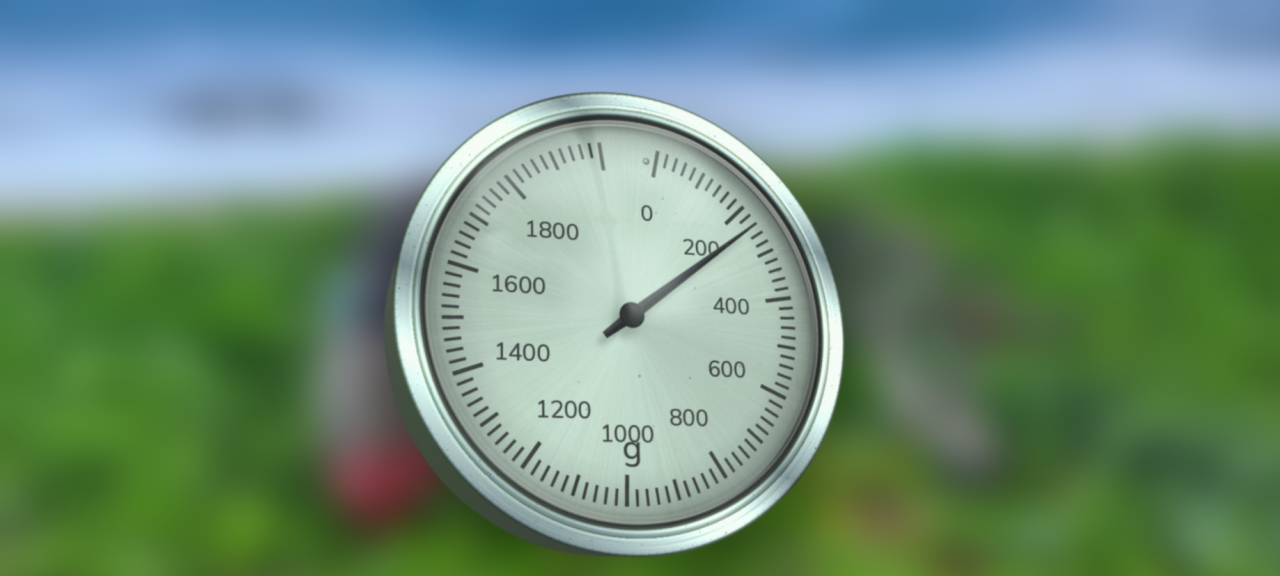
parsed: 240 g
